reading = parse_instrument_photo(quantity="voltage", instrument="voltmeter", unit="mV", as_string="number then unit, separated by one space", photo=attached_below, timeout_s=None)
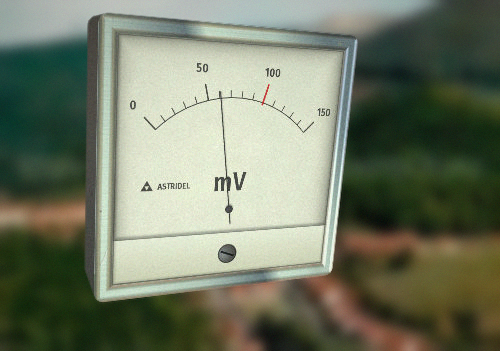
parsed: 60 mV
